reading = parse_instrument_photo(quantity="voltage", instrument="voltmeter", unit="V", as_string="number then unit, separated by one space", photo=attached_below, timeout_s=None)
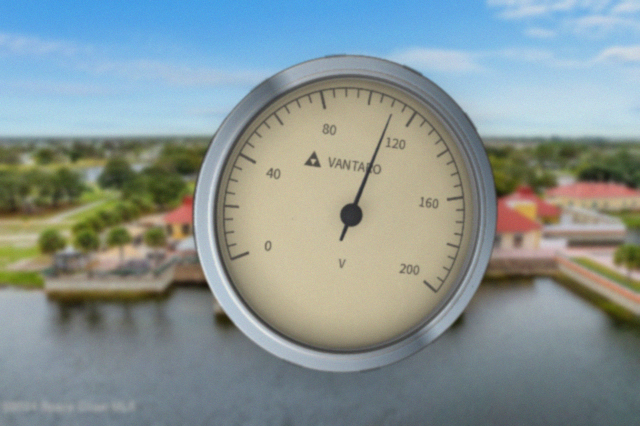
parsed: 110 V
